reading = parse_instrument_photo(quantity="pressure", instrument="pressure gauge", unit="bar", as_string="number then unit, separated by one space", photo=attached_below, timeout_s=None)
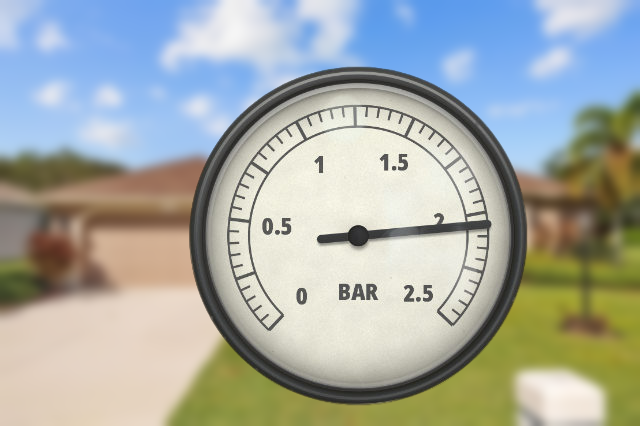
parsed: 2.05 bar
